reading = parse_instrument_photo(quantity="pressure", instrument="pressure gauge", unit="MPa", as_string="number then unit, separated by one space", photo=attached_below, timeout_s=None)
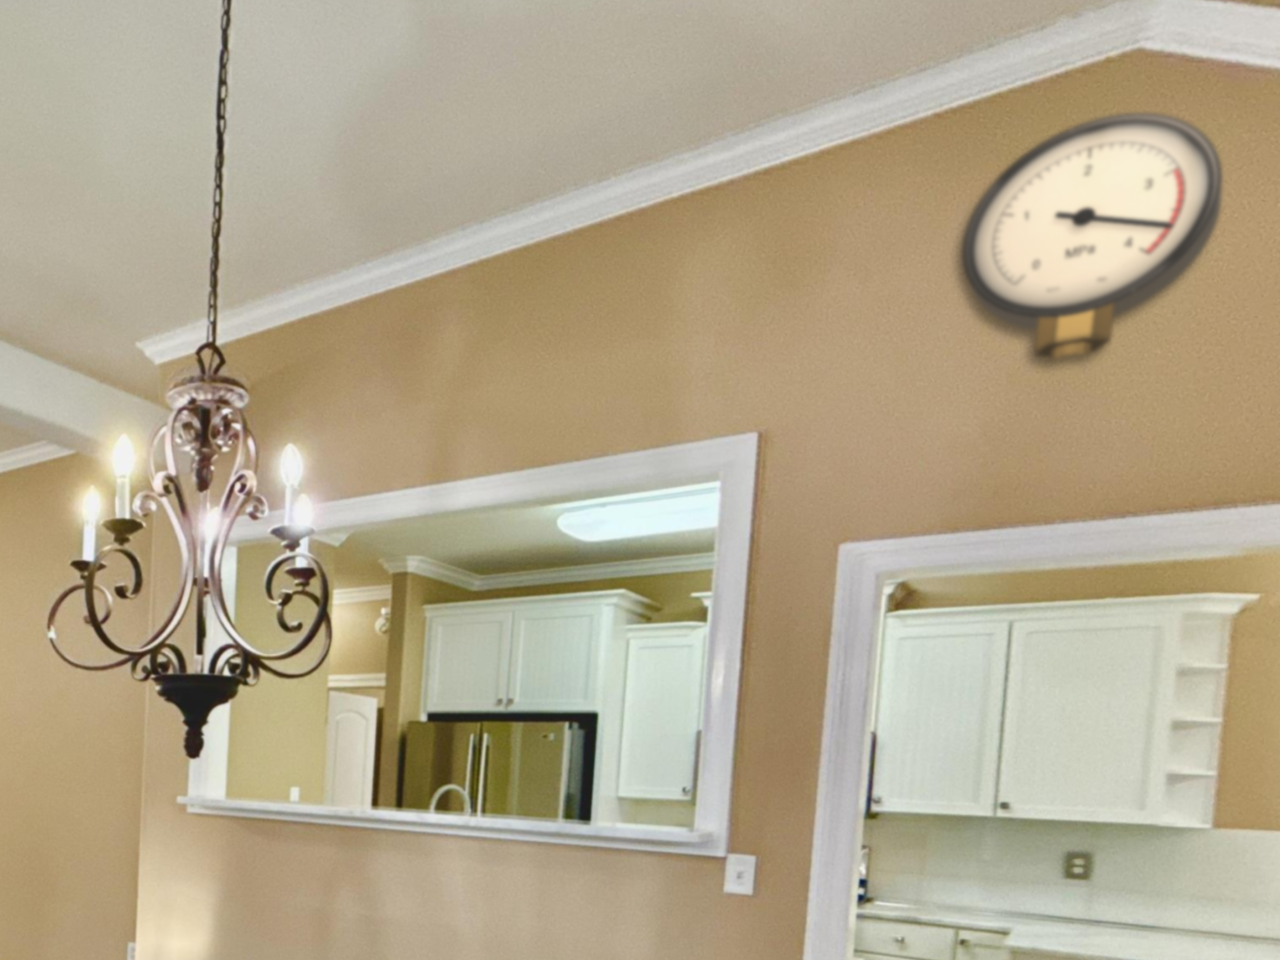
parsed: 3.7 MPa
